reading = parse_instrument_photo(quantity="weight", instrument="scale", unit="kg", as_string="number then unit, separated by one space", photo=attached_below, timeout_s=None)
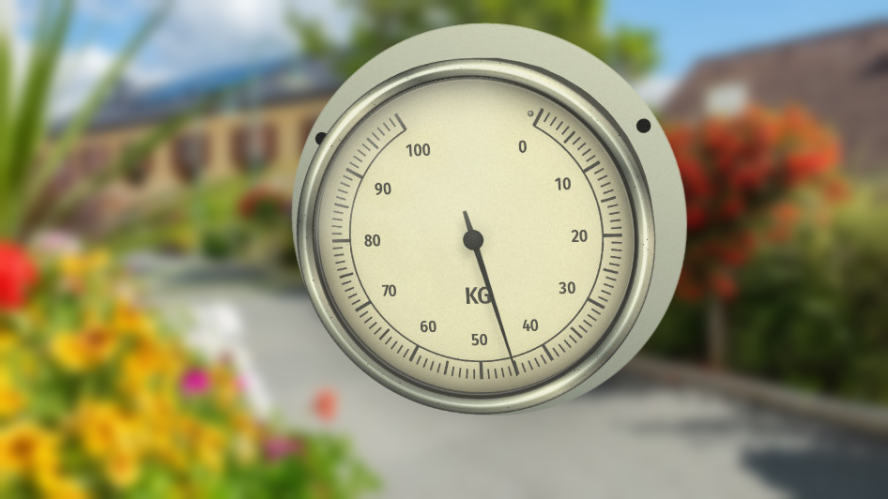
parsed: 45 kg
